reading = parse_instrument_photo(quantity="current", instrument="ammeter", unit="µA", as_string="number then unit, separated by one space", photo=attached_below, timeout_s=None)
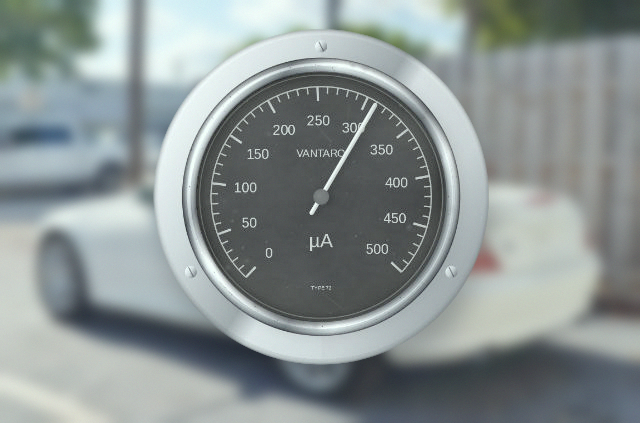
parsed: 310 µA
